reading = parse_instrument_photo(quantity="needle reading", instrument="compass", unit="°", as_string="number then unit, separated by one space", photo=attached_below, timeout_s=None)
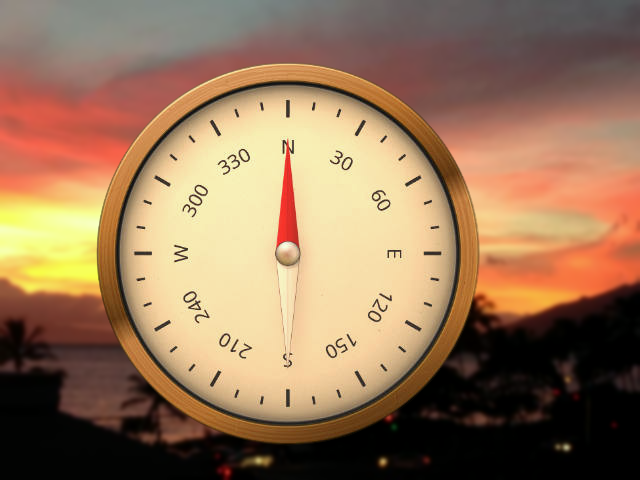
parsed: 0 °
